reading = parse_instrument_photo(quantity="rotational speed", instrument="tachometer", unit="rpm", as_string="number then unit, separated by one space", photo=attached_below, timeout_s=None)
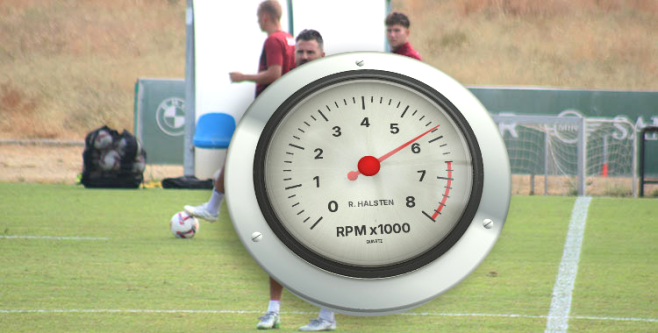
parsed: 5800 rpm
